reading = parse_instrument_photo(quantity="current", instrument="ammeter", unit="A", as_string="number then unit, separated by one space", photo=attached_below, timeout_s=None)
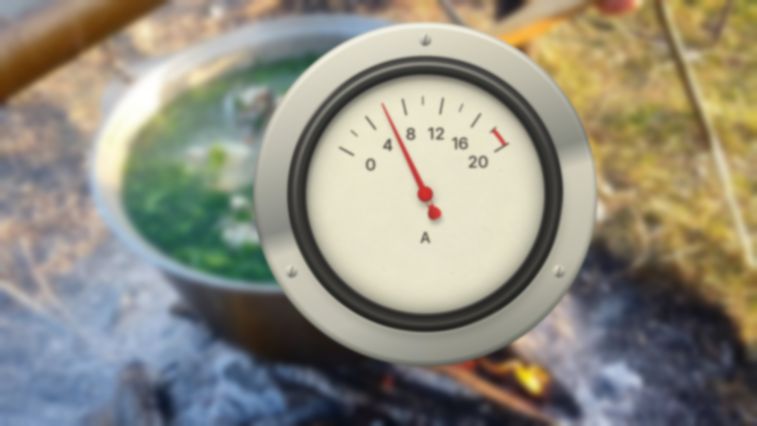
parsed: 6 A
